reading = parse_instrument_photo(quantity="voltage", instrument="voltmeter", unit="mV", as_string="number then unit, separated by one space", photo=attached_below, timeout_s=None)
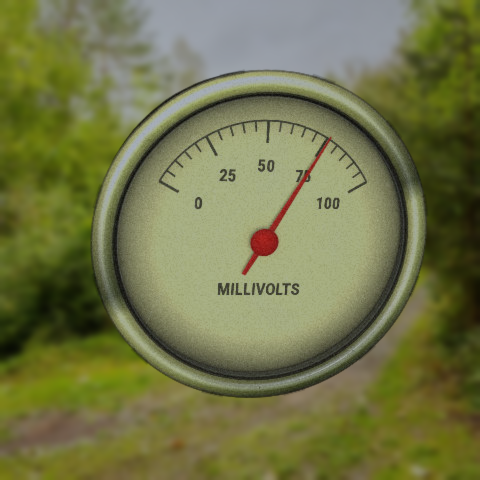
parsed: 75 mV
